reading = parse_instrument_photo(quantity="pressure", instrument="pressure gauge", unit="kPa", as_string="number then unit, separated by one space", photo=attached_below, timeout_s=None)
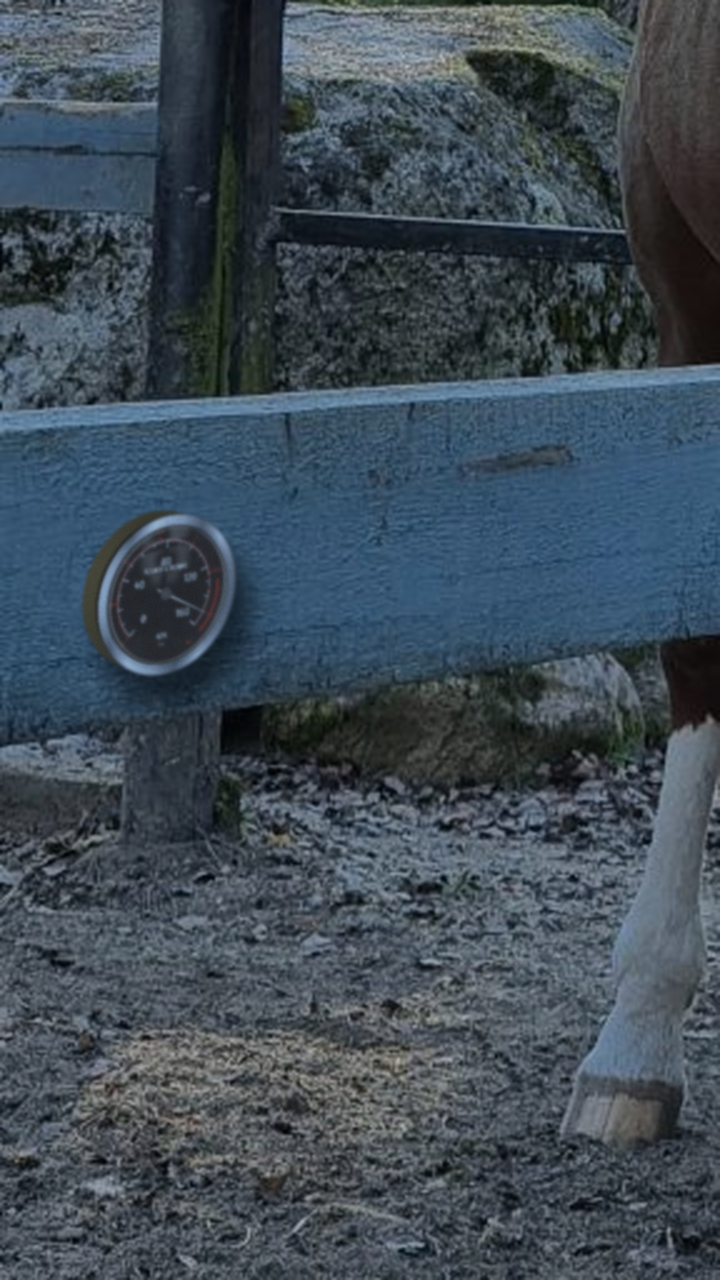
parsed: 150 kPa
